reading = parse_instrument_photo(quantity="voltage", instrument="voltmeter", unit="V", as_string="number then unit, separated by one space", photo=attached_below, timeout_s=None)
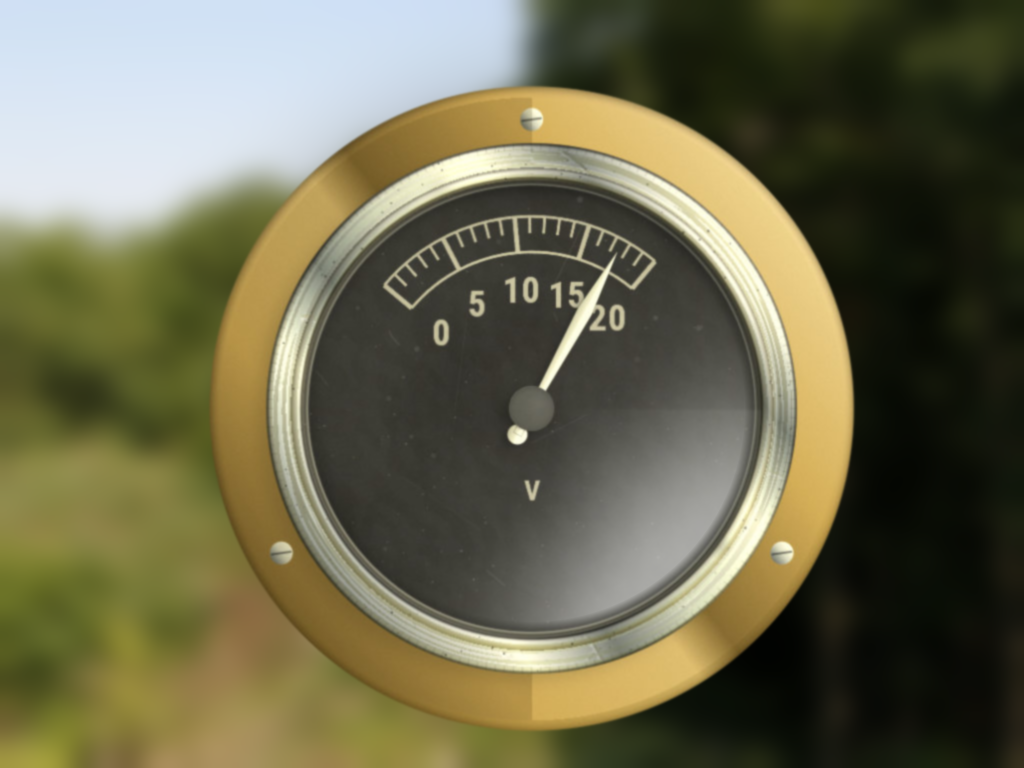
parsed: 17.5 V
